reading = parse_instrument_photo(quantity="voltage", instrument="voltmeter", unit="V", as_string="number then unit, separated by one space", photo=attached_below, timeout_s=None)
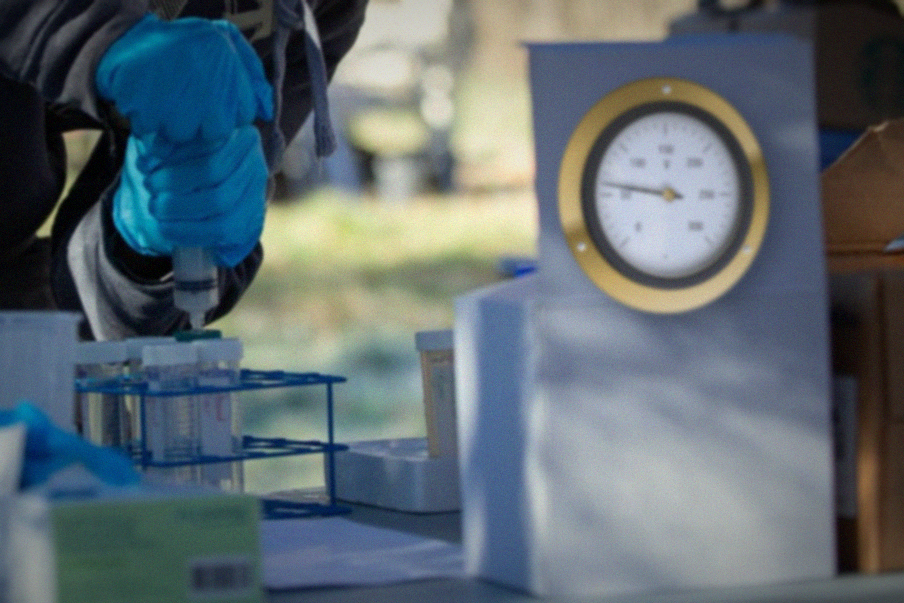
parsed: 60 V
